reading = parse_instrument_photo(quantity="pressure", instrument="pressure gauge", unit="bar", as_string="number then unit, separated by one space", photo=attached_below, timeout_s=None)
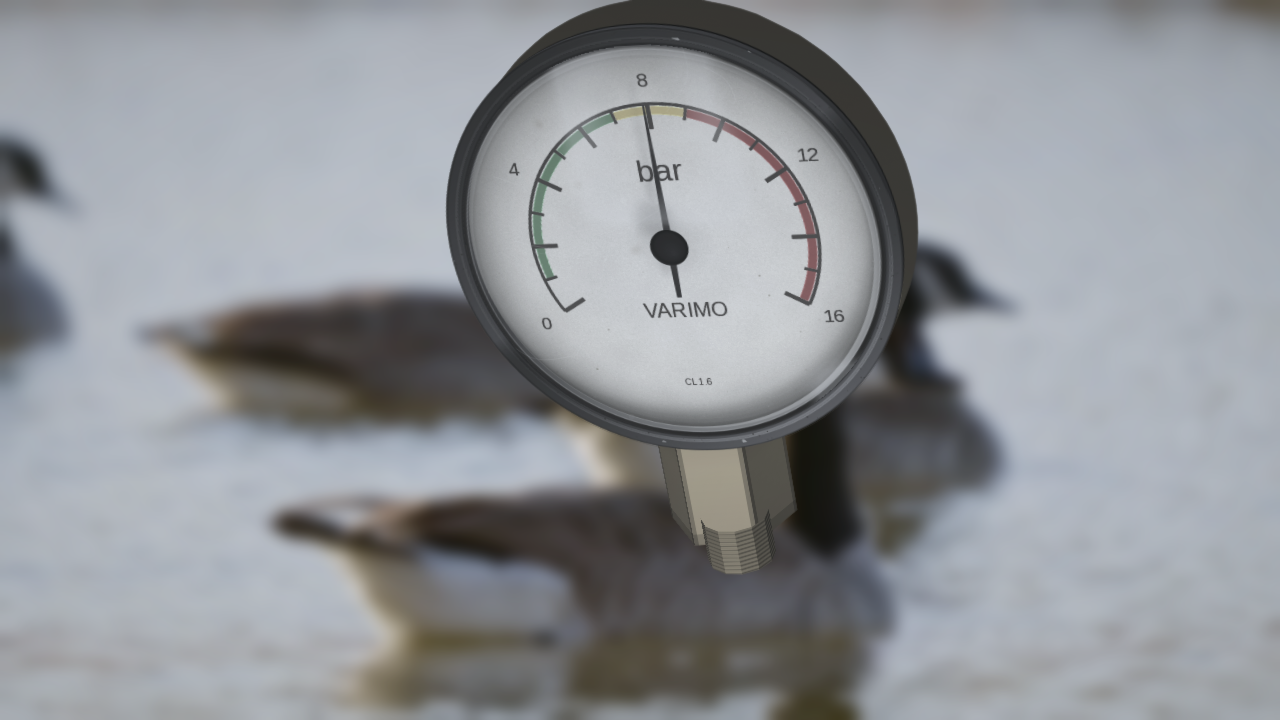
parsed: 8 bar
